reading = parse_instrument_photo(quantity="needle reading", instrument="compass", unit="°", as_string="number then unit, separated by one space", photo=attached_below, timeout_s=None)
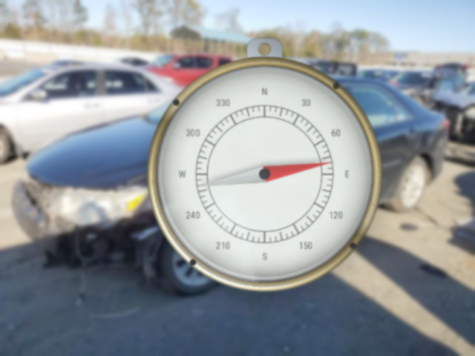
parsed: 80 °
